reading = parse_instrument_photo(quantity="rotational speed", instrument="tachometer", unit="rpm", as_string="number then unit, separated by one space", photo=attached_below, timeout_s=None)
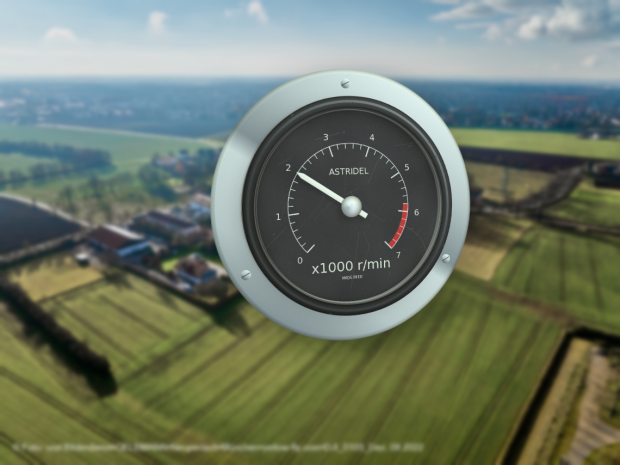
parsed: 2000 rpm
